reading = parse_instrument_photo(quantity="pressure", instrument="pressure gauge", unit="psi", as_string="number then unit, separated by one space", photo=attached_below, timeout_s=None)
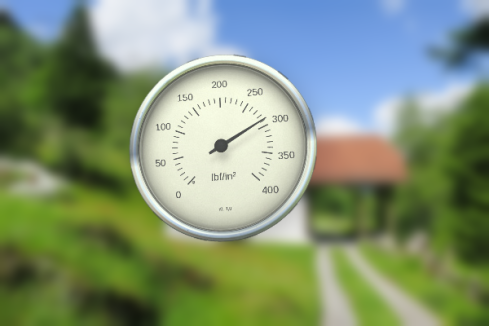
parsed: 290 psi
